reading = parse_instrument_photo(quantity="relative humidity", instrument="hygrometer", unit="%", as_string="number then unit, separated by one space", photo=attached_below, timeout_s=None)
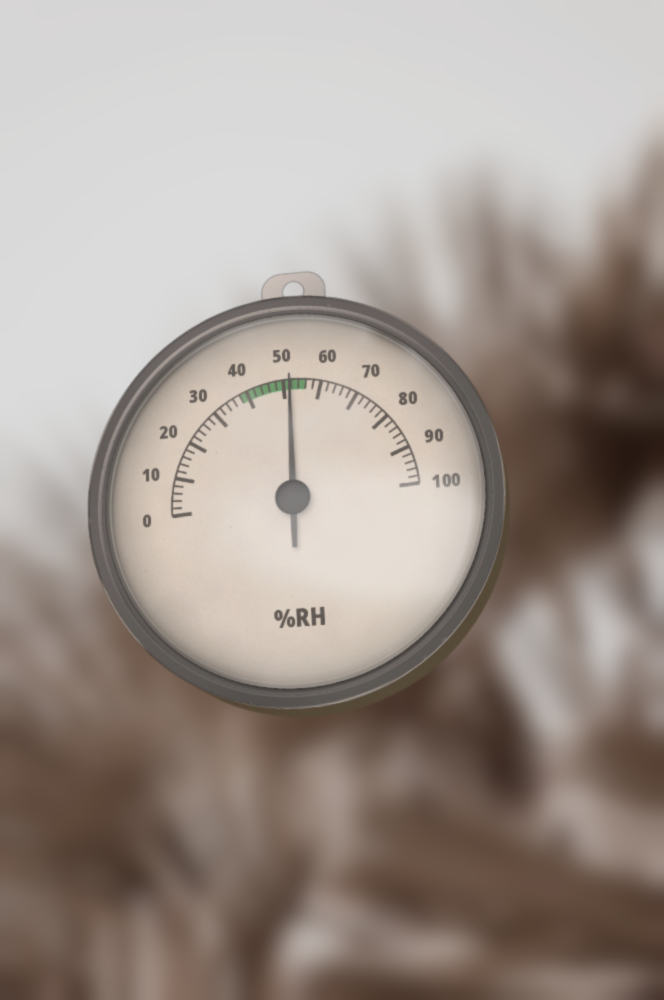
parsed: 52 %
